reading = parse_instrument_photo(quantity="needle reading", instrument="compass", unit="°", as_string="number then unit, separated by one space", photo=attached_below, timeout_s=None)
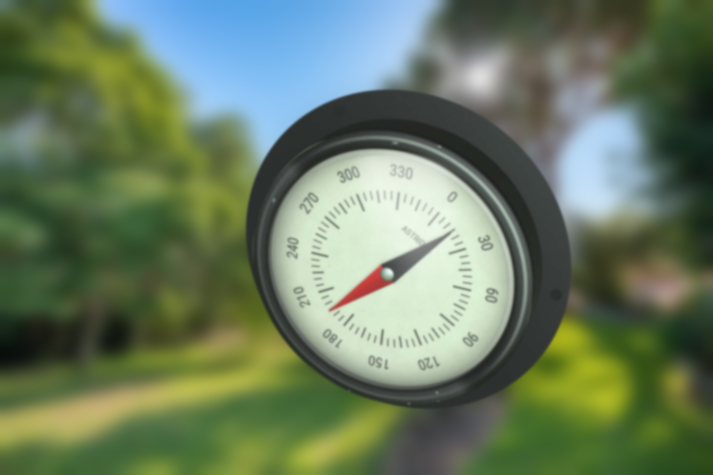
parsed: 195 °
